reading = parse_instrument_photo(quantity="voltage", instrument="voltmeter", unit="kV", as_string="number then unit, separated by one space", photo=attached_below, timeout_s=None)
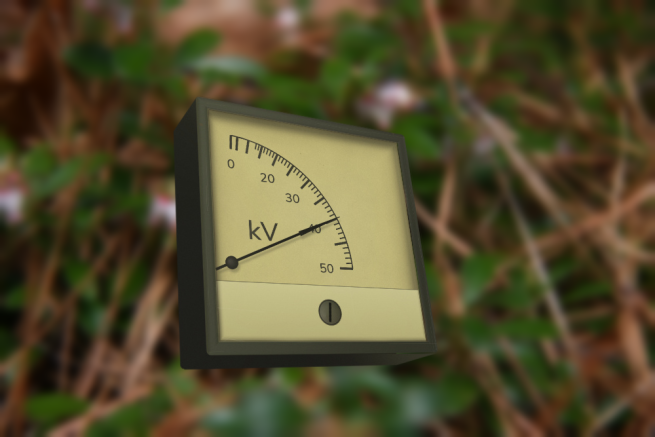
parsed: 40 kV
